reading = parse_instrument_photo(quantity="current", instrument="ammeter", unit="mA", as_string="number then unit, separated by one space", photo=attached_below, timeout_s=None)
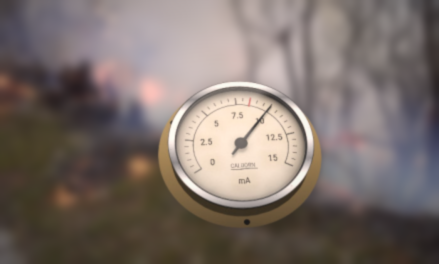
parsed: 10 mA
